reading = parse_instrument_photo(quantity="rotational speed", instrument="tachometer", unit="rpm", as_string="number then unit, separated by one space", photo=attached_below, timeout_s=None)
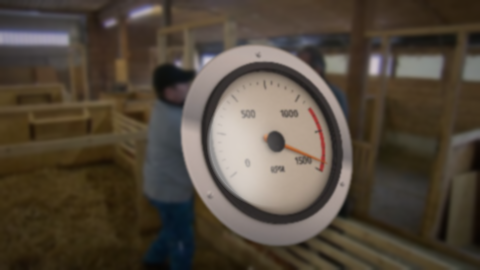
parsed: 1450 rpm
